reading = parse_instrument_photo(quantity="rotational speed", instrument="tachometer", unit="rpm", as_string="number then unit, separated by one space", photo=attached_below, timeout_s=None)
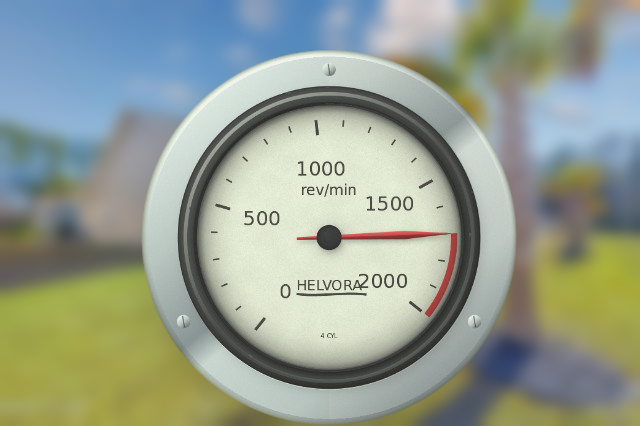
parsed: 1700 rpm
